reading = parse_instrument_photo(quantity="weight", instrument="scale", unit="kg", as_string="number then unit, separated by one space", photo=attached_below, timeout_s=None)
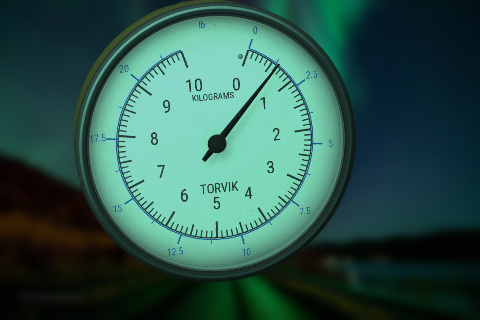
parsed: 0.6 kg
